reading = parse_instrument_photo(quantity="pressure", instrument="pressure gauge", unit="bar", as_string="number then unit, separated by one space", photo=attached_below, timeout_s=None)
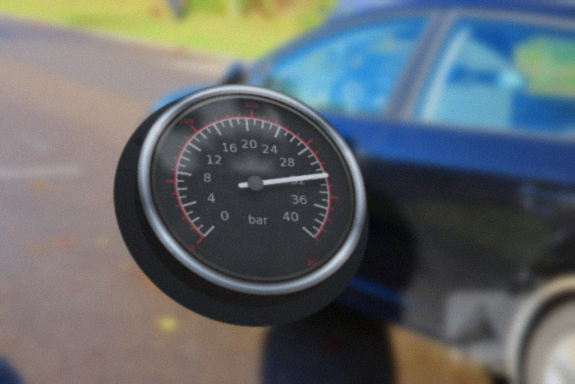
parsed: 32 bar
